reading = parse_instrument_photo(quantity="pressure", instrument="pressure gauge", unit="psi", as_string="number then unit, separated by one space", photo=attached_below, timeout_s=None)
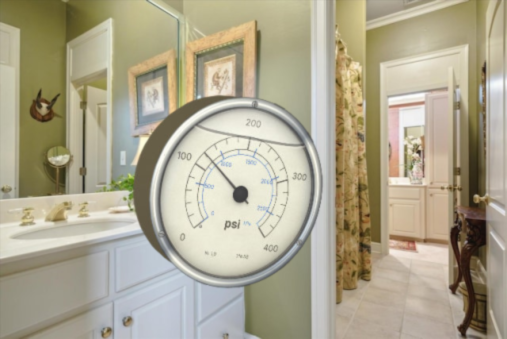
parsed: 120 psi
